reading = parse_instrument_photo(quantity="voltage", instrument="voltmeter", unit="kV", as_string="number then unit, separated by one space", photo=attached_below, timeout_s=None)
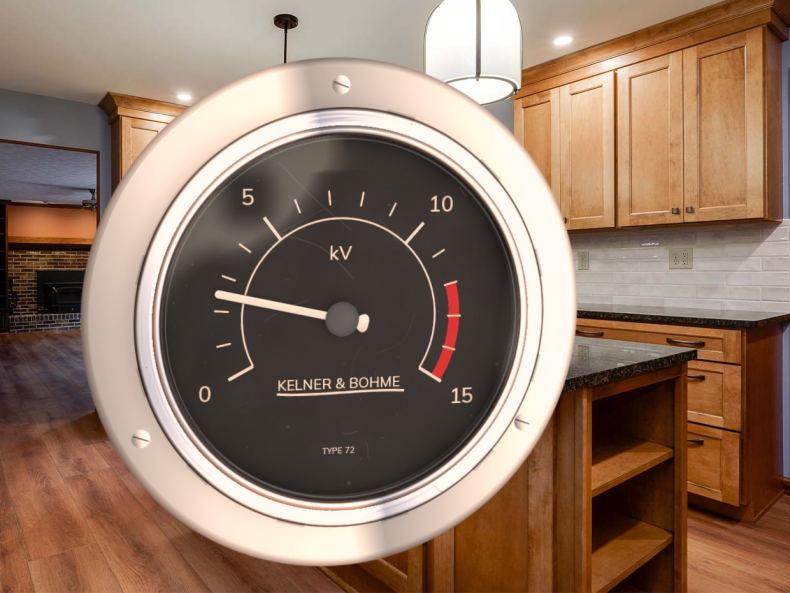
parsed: 2.5 kV
